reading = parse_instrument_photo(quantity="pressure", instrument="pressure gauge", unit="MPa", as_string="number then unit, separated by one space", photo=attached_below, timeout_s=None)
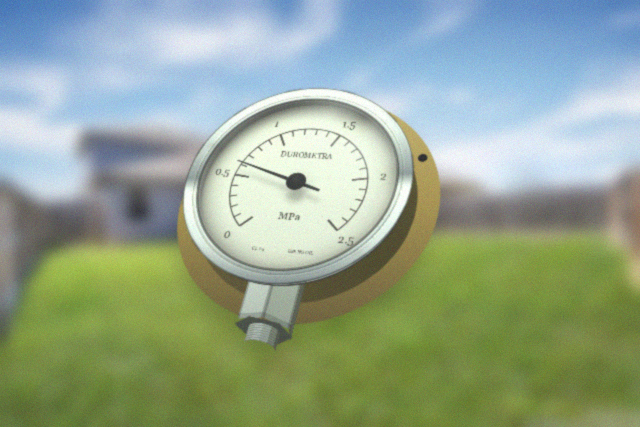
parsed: 0.6 MPa
